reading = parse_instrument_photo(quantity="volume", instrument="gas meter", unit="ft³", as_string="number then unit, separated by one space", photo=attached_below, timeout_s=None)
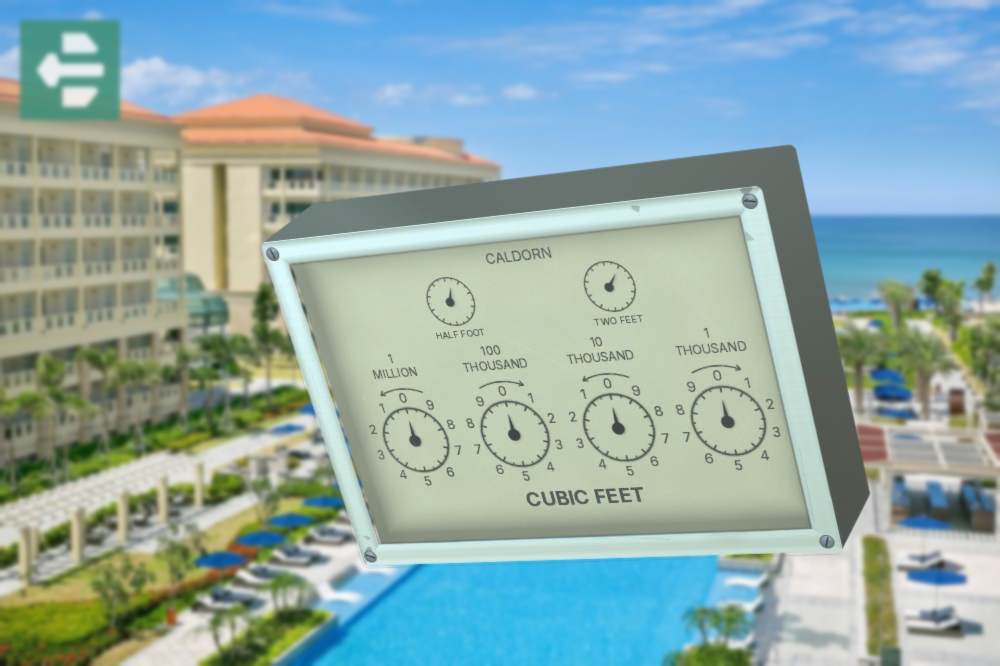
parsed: 0 ft³
